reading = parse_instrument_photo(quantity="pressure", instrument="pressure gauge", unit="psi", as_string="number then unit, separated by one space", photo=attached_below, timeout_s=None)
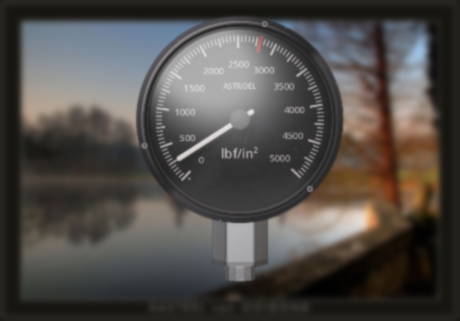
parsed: 250 psi
